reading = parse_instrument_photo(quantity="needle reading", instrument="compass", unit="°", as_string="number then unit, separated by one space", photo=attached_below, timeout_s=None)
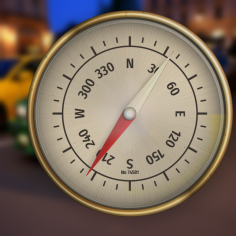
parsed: 215 °
